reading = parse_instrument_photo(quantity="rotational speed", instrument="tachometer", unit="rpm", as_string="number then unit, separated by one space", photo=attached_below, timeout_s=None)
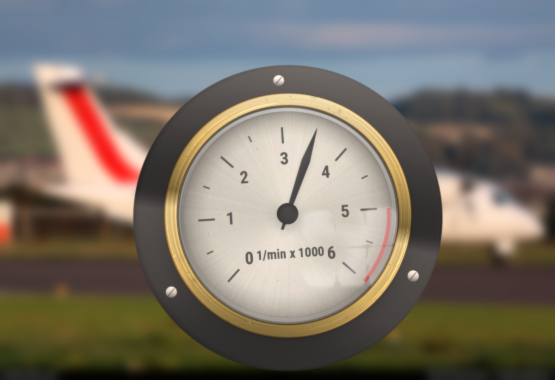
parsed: 3500 rpm
